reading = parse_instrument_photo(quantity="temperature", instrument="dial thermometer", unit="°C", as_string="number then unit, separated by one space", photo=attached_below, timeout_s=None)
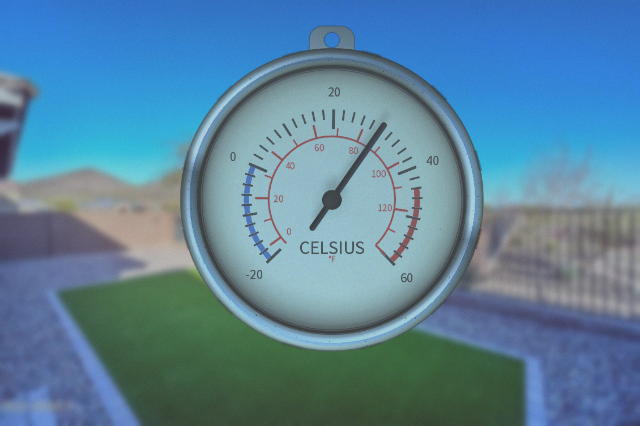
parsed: 30 °C
